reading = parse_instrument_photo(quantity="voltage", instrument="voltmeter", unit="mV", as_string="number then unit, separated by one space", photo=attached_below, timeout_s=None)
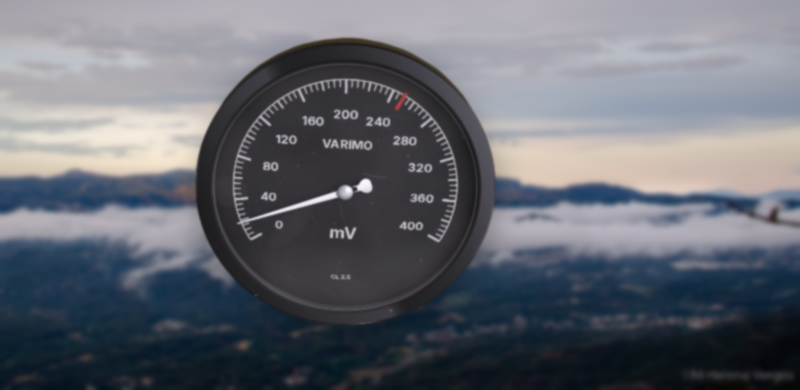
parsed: 20 mV
